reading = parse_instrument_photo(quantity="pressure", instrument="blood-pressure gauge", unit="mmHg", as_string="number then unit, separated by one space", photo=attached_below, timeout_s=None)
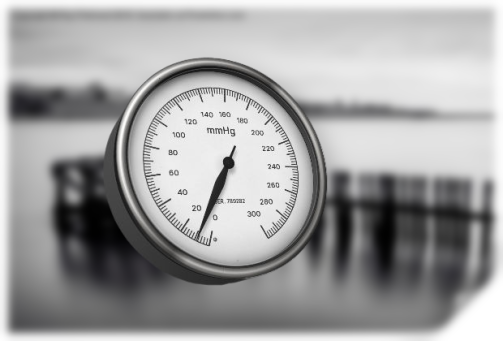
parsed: 10 mmHg
